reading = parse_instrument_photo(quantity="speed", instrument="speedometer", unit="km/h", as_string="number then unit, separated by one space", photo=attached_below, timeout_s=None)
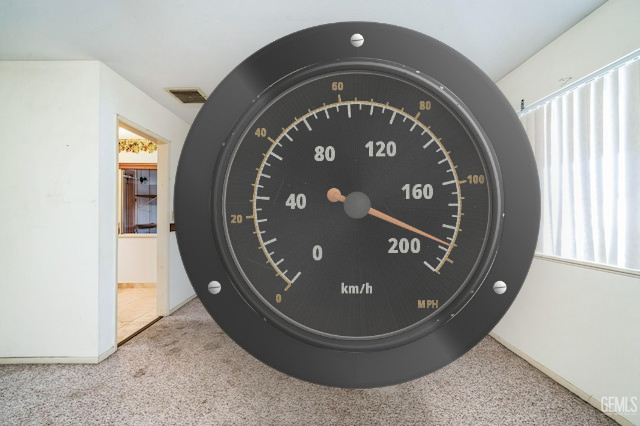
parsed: 187.5 km/h
